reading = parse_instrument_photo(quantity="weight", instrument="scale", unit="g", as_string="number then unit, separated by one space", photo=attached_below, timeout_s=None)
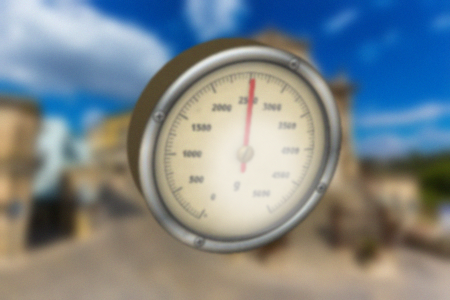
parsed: 2500 g
